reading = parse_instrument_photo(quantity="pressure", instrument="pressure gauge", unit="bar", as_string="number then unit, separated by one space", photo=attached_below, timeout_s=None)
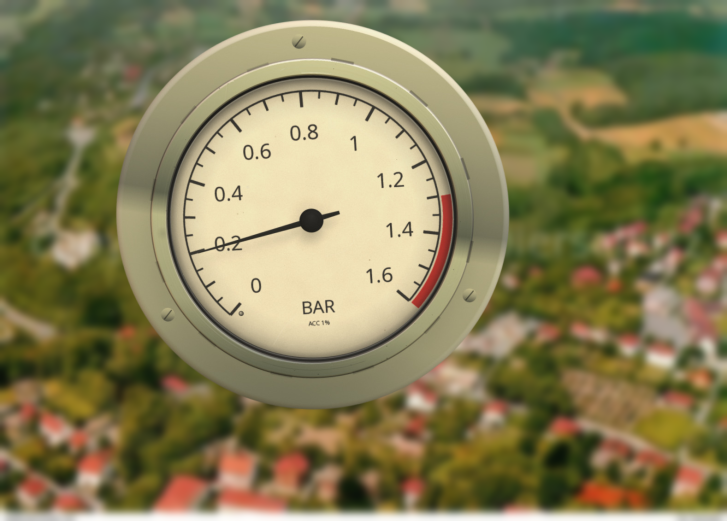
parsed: 0.2 bar
